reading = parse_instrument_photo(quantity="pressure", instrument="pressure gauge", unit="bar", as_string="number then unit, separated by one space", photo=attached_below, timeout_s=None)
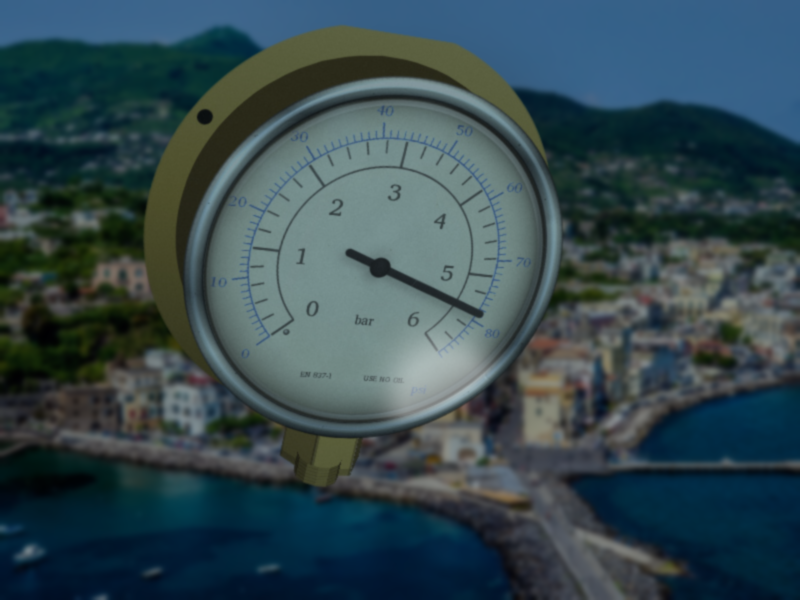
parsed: 5.4 bar
